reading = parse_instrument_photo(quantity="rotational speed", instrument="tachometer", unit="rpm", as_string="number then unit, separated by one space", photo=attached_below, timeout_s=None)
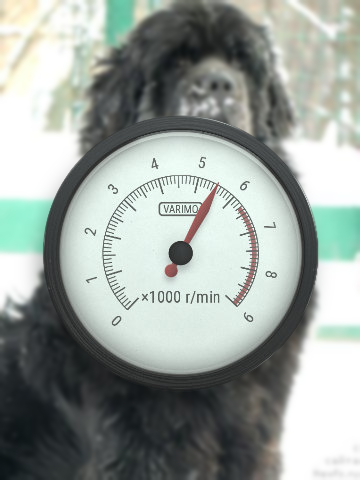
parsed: 5500 rpm
